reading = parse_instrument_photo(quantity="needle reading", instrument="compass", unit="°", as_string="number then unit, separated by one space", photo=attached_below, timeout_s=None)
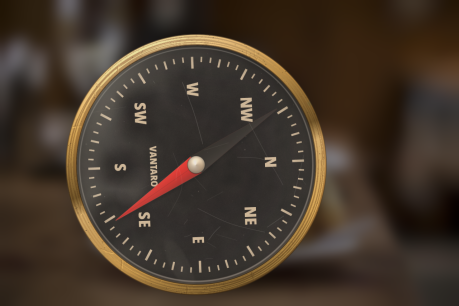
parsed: 147.5 °
